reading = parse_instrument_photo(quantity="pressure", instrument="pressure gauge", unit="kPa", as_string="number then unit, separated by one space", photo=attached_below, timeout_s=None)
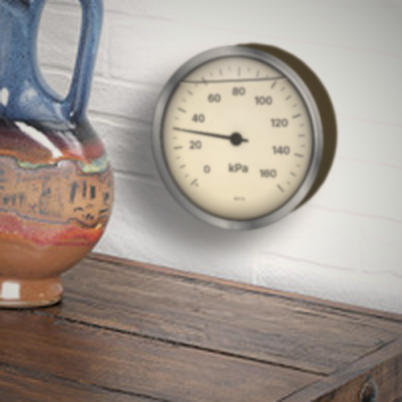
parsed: 30 kPa
